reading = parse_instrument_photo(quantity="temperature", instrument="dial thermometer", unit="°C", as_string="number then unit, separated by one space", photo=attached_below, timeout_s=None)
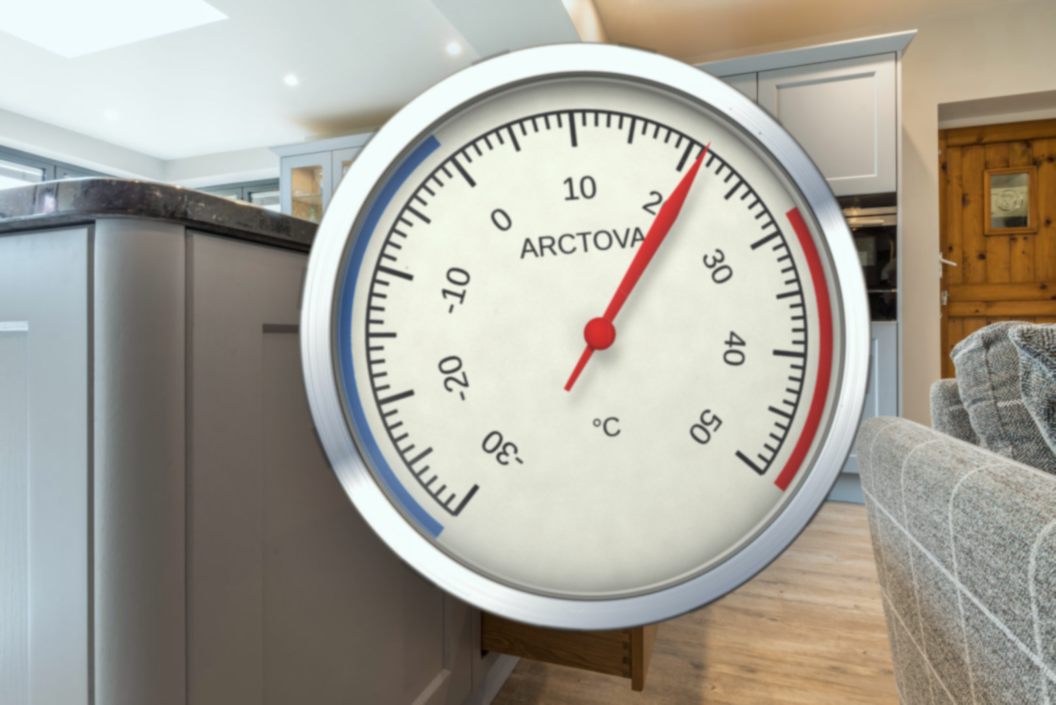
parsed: 21 °C
